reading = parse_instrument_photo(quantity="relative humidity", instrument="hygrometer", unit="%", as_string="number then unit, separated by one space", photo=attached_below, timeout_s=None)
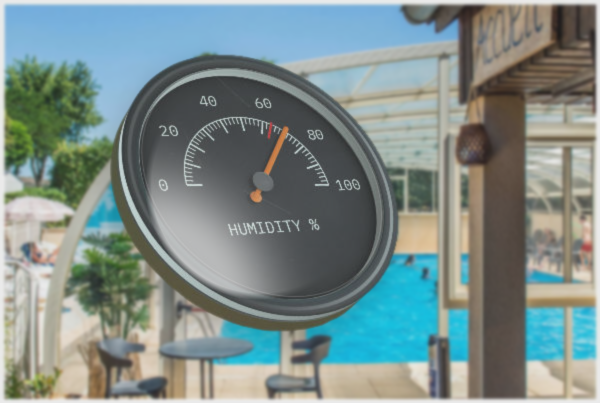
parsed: 70 %
